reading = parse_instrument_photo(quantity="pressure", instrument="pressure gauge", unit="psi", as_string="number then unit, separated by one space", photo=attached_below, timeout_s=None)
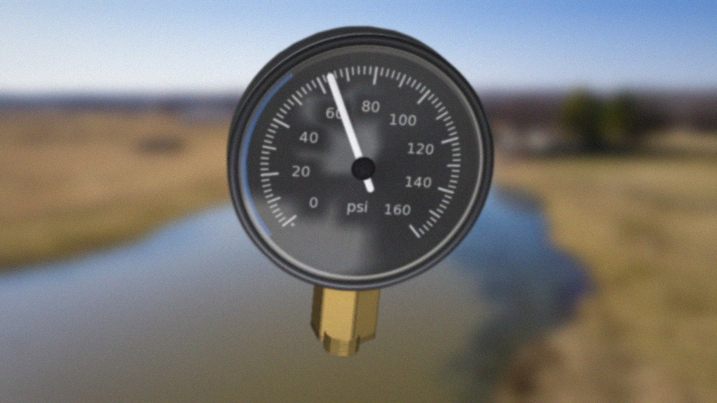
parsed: 64 psi
